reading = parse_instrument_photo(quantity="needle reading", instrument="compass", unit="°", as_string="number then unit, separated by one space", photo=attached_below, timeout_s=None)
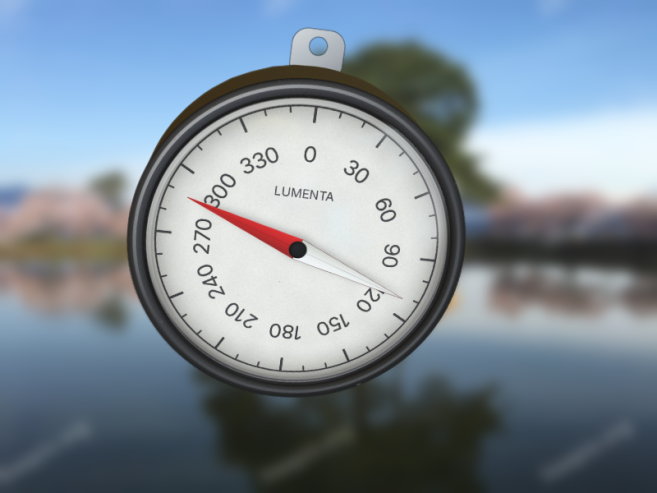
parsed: 290 °
